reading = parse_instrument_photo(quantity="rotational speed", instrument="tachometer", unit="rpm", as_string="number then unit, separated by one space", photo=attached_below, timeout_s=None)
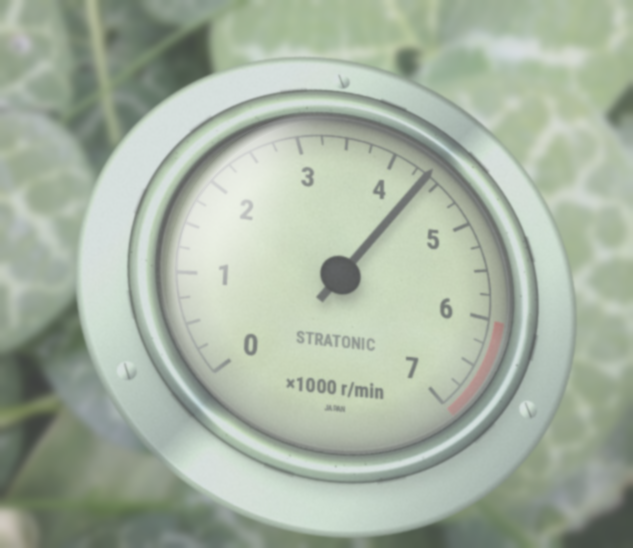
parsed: 4375 rpm
